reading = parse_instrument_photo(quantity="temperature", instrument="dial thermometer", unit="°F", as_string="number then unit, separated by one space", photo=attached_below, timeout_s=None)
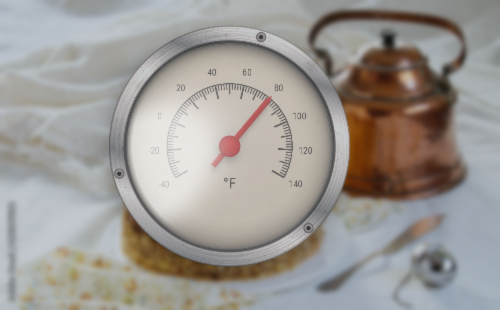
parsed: 80 °F
